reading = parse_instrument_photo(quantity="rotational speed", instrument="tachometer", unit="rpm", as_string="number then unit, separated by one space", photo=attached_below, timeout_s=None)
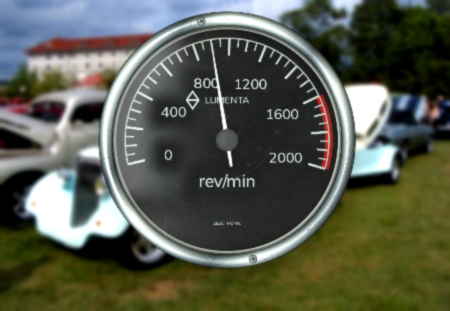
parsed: 900 rpm
